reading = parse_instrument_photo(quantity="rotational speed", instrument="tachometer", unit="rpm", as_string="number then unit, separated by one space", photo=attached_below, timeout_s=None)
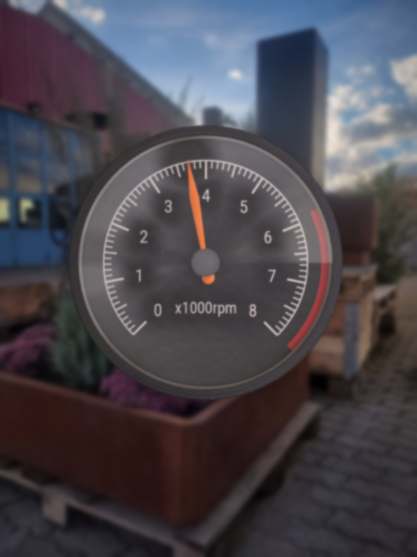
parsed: 3700 rpm
